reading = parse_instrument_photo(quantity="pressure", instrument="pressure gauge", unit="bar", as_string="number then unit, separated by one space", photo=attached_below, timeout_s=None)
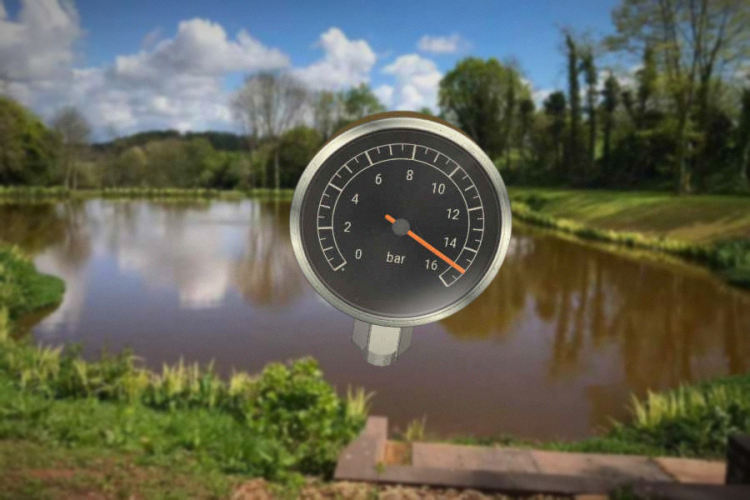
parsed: 15 bar
